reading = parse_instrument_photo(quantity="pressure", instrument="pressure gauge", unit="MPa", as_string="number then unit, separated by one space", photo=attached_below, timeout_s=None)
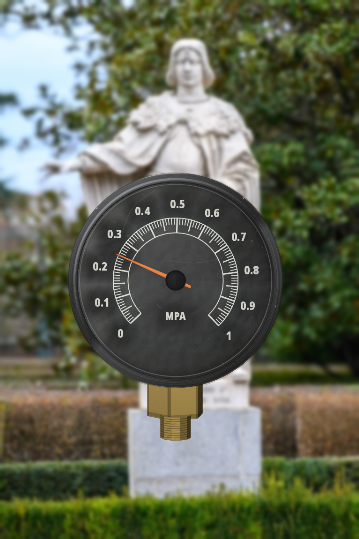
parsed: 0.25 MPa
